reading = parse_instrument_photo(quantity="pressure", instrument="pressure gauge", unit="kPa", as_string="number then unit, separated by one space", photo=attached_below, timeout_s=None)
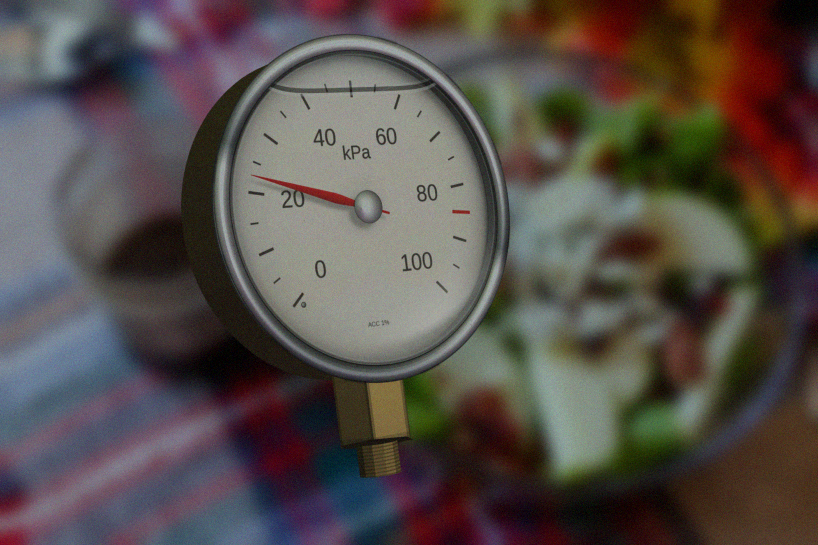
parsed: 22.5 kPa
